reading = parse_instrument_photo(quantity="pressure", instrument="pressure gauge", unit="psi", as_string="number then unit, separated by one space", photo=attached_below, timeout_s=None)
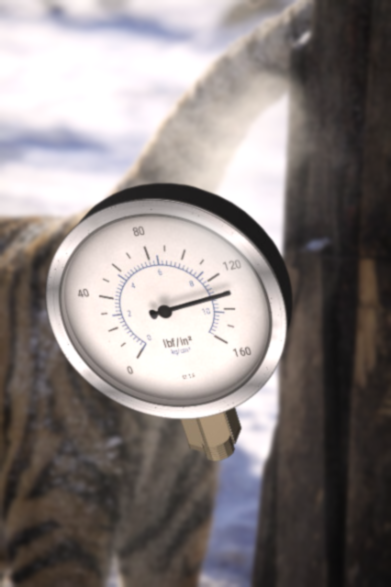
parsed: 130 psi
